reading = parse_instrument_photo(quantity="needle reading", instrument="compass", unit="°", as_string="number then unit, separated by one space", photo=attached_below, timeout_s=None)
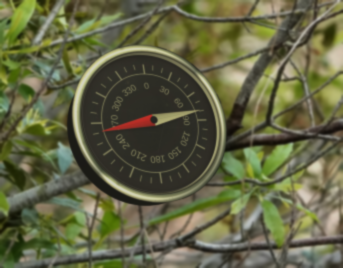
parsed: 260 °
